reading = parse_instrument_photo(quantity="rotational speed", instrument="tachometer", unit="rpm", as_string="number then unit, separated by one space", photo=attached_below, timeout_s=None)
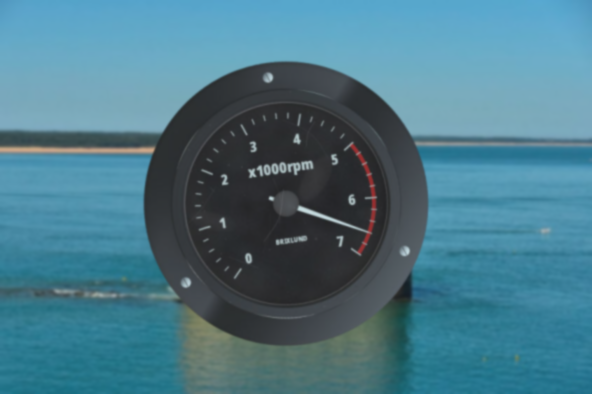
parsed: 6600 rpm
